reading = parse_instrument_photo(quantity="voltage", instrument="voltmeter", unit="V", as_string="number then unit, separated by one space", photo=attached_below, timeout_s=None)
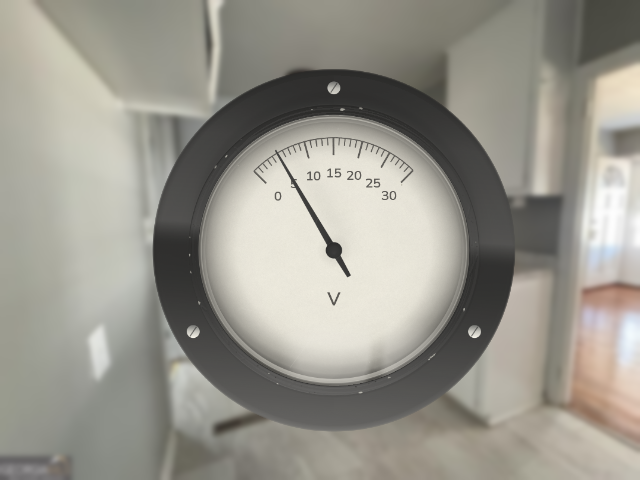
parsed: 5 V
